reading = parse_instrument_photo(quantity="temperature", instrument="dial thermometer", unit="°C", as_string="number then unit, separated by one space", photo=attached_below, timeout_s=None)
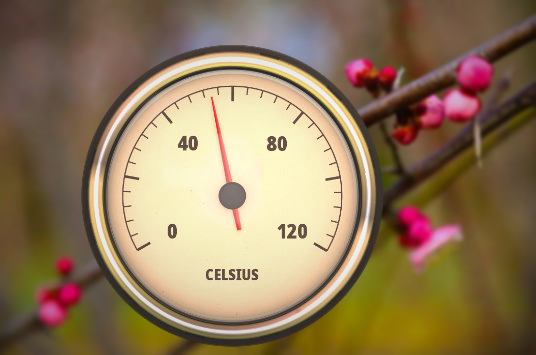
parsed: 54 °C
